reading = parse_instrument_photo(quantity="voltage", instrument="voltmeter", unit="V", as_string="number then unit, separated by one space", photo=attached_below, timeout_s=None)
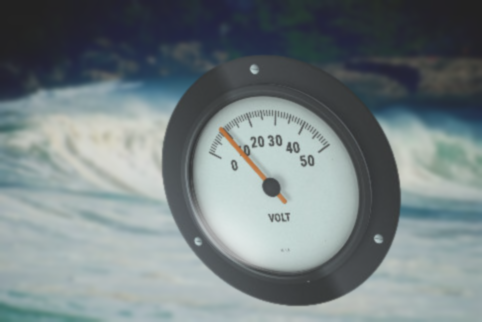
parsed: 10 V
